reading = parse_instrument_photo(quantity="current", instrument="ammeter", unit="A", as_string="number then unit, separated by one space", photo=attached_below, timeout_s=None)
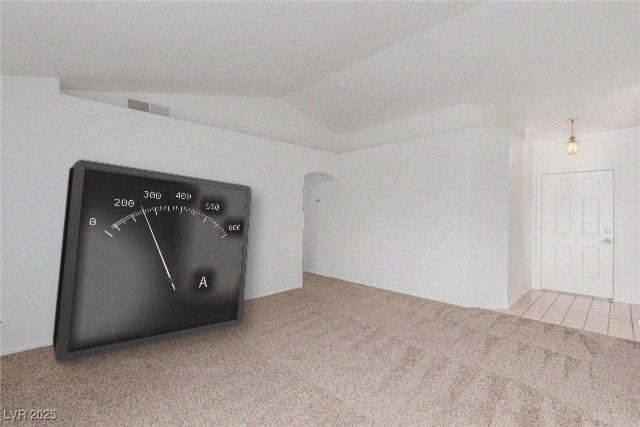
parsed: 250 A
